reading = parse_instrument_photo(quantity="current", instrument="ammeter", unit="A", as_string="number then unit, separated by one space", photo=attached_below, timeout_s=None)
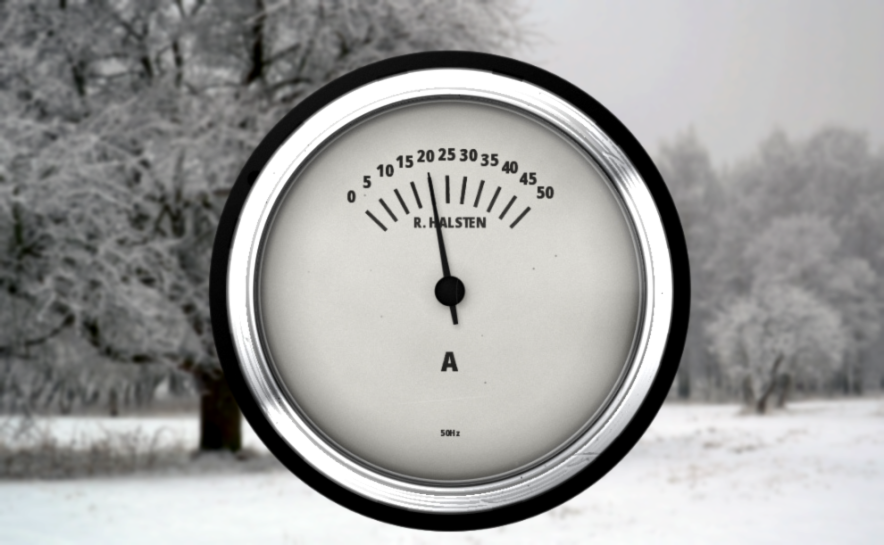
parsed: 20 A
